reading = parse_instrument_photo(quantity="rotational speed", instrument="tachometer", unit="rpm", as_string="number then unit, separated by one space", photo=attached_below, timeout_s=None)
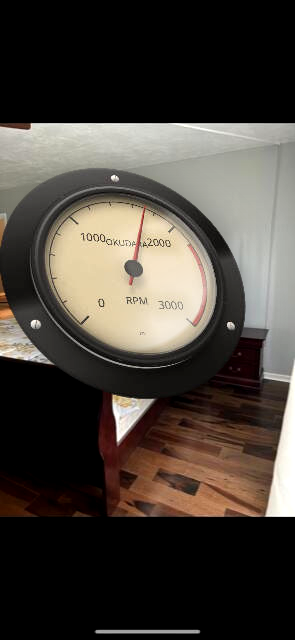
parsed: 1700 rpm
